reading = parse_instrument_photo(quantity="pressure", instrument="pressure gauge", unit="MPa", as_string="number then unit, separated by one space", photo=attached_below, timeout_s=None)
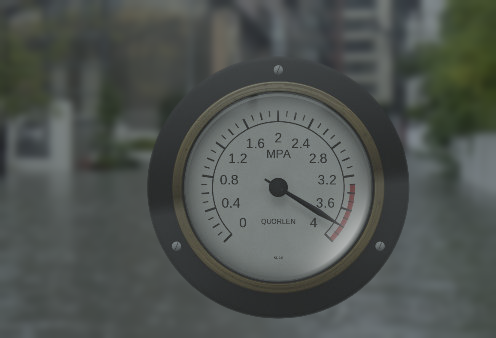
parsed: 3.8 MPa
